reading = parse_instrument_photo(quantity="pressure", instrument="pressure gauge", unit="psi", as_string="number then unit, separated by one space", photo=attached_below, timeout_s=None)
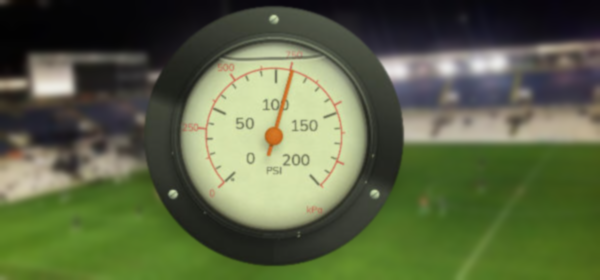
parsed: 110 psi
